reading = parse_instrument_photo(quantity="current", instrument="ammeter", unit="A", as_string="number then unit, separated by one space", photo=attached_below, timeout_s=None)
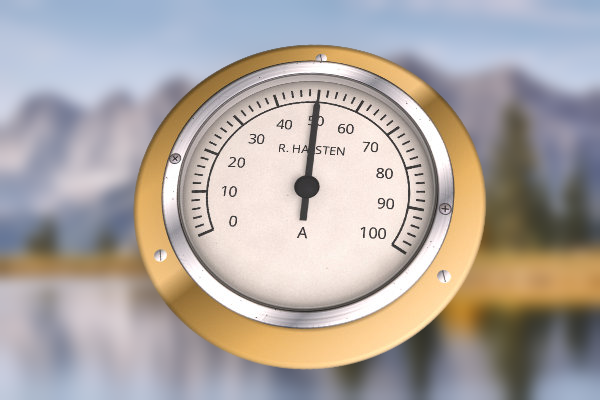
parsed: 50 A
